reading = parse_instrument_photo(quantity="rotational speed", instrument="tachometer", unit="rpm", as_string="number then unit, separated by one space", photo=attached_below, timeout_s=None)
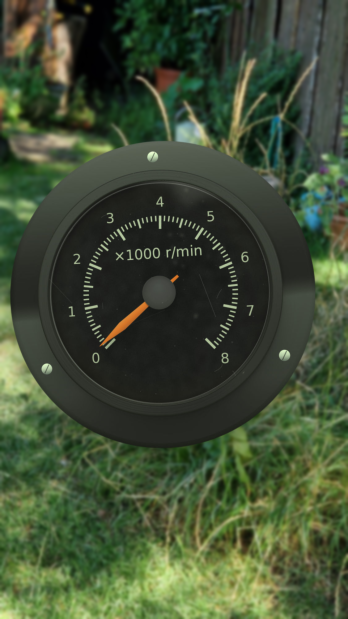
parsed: 100 rpm
